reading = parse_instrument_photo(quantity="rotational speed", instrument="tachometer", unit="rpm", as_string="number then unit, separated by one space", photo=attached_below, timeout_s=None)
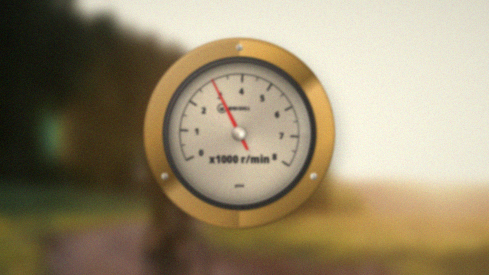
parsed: 3000 rpm
